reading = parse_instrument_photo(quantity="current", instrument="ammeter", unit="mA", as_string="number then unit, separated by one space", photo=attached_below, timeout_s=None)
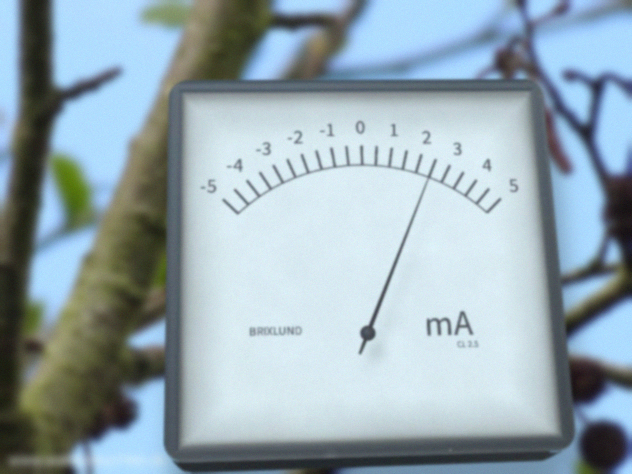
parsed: 2.5 mA
